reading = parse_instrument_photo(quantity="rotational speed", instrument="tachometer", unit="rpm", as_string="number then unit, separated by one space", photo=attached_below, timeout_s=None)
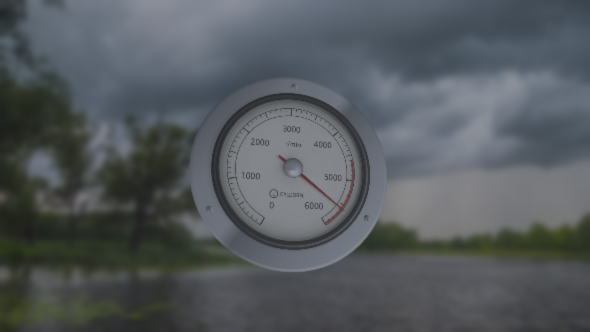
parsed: 5600 rpm
